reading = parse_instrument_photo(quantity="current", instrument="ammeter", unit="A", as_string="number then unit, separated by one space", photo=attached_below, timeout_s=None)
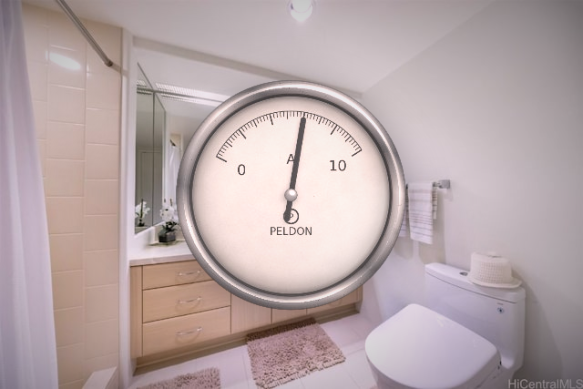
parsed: 6 A
